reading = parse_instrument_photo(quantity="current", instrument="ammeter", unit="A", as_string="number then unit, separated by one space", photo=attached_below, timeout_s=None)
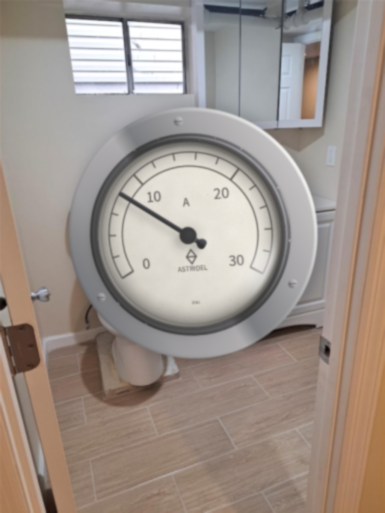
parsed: 8 A
